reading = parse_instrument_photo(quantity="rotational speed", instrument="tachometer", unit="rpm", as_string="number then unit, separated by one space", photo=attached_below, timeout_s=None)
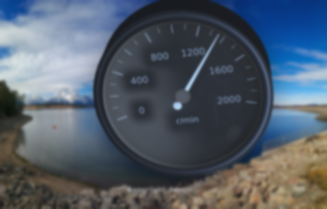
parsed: 1350 rpm
